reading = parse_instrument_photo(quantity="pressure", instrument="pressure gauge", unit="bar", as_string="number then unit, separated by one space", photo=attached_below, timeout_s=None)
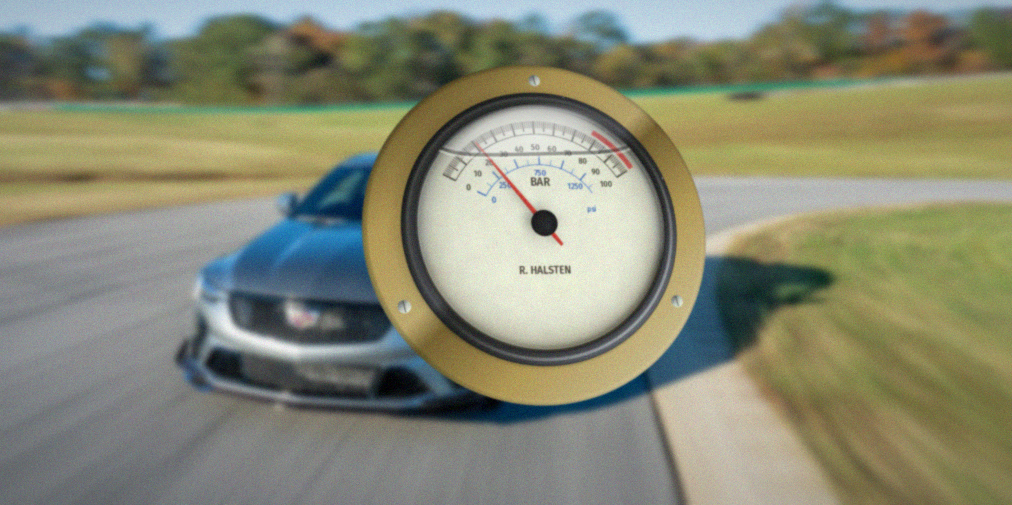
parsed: 20 bar
